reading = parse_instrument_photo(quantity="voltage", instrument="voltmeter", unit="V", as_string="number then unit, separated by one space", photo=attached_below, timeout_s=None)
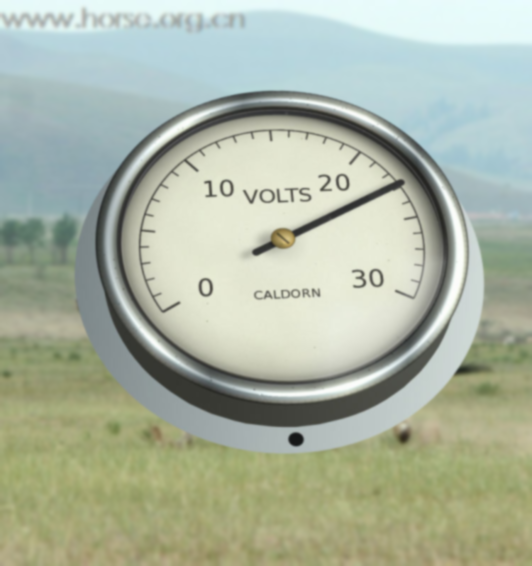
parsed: 23 V
